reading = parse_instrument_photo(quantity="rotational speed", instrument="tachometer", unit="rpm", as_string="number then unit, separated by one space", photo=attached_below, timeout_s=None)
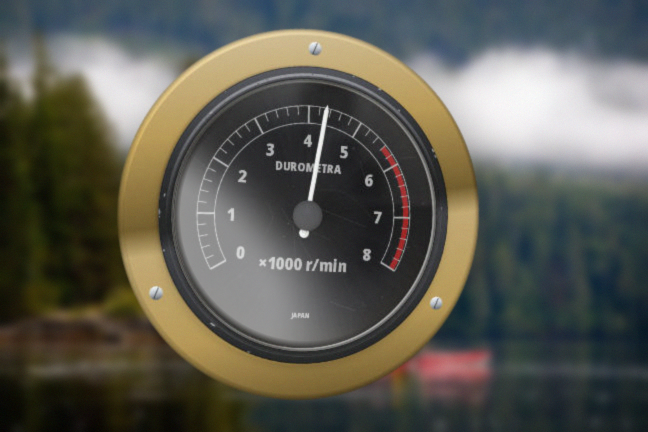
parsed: 4300 rpm
